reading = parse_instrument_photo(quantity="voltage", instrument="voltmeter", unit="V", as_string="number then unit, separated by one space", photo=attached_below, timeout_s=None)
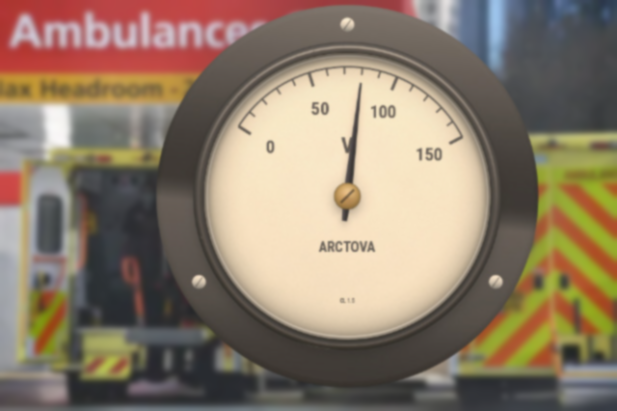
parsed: 80 V
